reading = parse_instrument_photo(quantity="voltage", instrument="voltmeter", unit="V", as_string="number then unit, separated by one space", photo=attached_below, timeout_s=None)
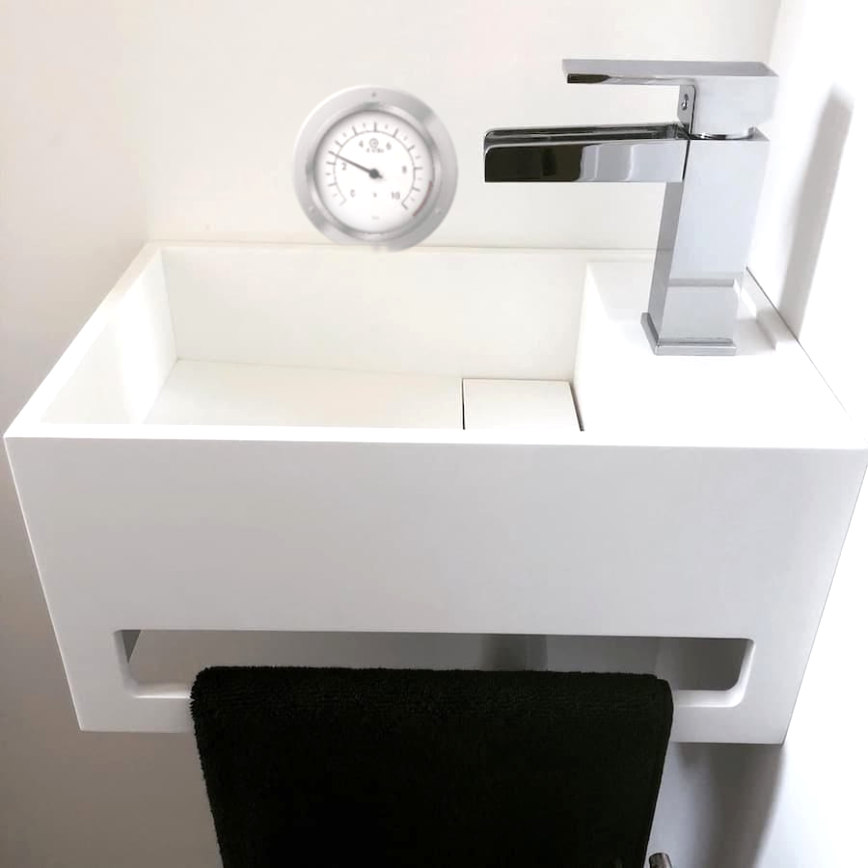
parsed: 2.5 V
